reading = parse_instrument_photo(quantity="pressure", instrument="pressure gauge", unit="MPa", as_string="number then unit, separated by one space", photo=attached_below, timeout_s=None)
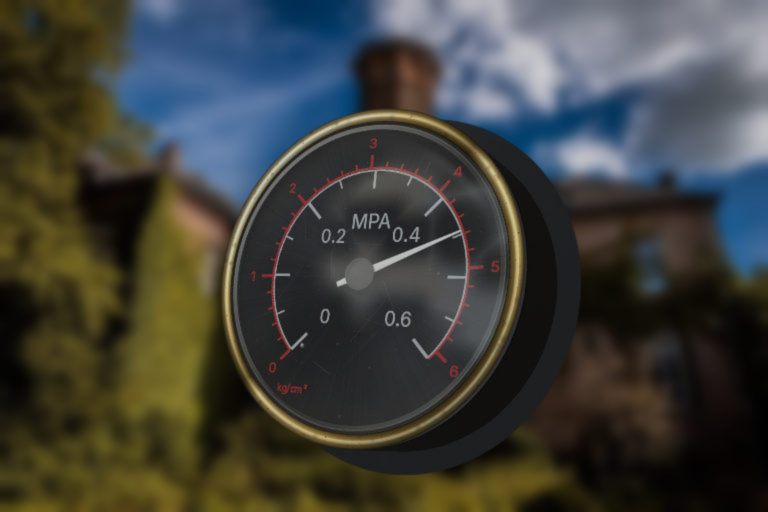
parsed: 0.45 MPa
